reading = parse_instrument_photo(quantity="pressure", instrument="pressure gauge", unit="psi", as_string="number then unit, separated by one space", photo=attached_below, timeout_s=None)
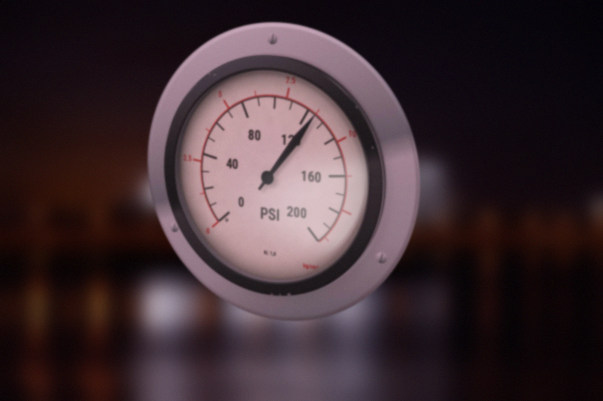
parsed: 125 psi
